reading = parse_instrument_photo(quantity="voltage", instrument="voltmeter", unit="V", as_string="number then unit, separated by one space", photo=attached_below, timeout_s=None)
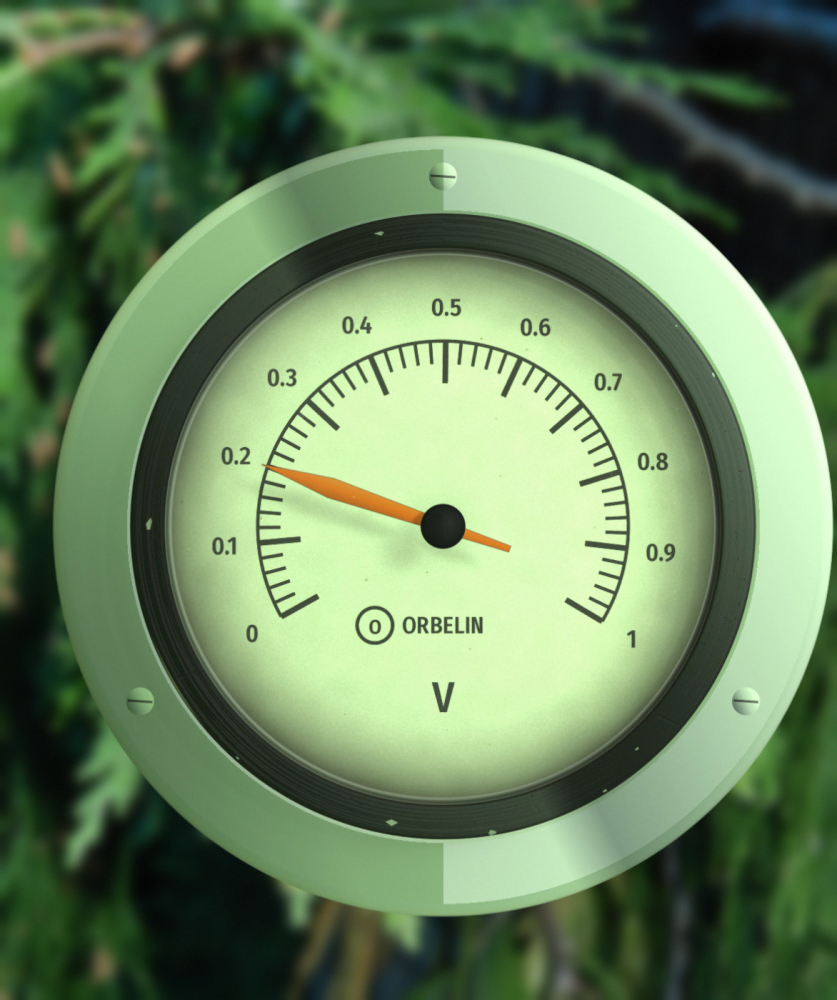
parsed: 0.2 V
